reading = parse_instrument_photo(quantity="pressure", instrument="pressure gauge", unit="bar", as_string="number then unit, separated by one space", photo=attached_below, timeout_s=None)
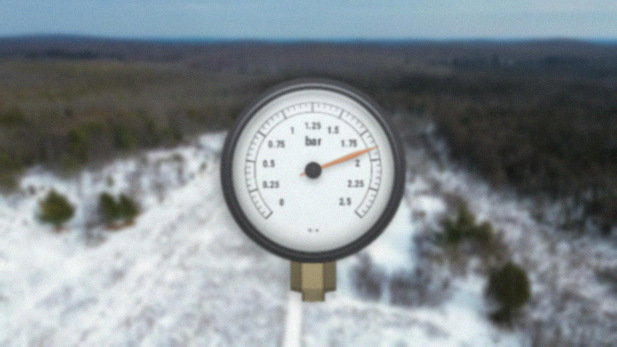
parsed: 1.9 bar
